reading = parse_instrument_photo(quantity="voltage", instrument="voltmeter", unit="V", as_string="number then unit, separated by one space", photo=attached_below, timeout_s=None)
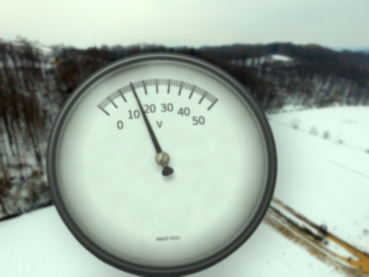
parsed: 15 V
